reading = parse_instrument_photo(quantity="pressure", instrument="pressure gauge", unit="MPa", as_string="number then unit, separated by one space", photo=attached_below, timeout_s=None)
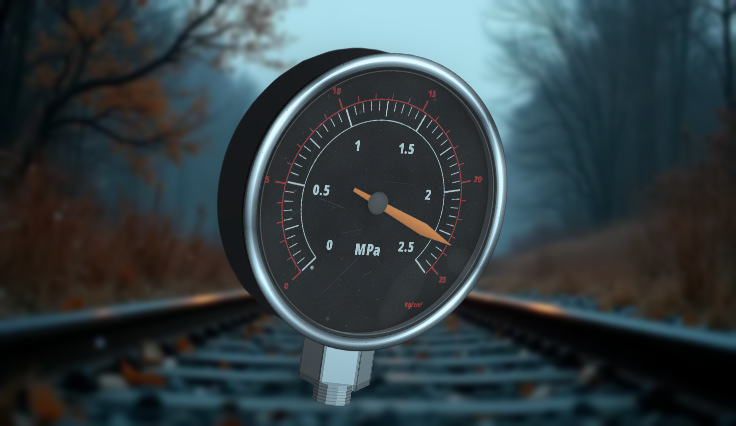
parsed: 2.3 MPa
